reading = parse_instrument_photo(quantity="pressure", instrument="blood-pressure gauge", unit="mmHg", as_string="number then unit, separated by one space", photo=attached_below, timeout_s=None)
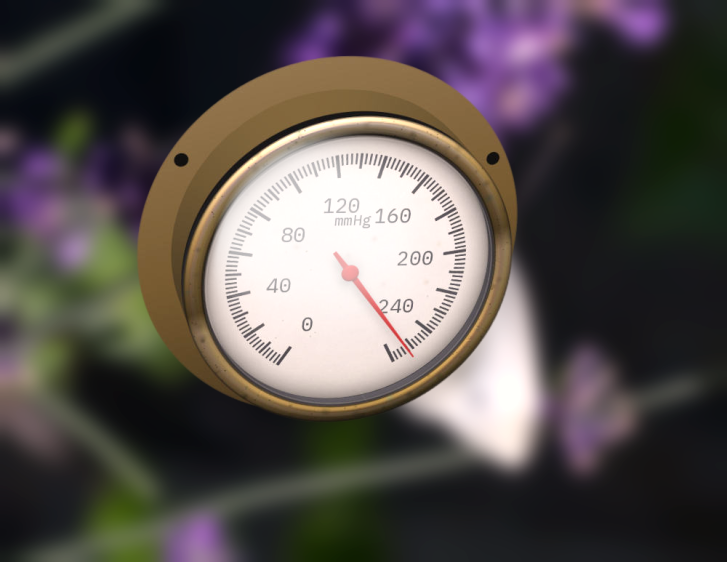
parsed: 252 mmHg
